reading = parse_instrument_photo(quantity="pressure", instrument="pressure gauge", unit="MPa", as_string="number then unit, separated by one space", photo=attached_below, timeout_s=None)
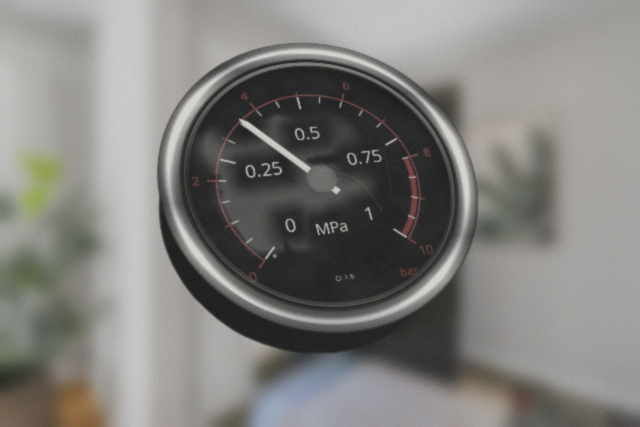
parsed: 0.35 MPa
